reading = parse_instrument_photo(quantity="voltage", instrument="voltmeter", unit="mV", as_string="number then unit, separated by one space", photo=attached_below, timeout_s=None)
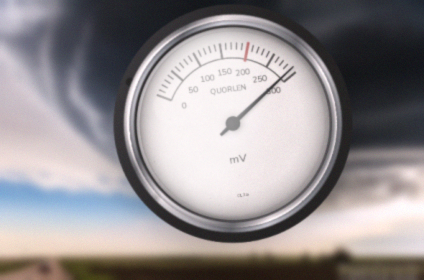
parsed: 290 mV
